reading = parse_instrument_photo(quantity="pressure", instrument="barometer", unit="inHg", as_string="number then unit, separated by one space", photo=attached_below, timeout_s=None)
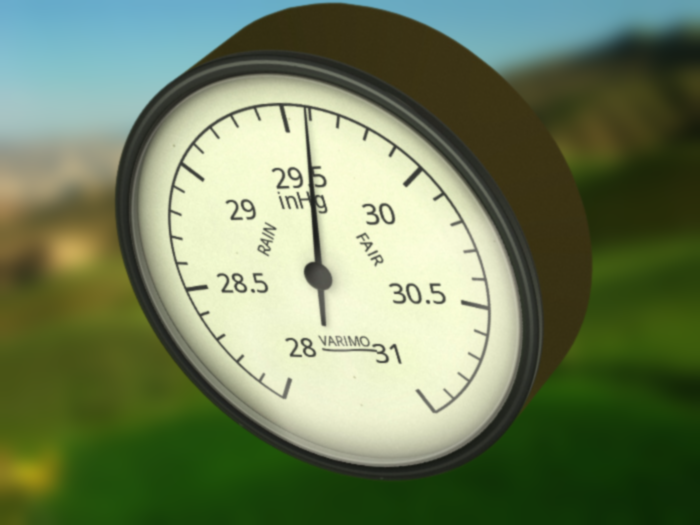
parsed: 29.6 inHg
